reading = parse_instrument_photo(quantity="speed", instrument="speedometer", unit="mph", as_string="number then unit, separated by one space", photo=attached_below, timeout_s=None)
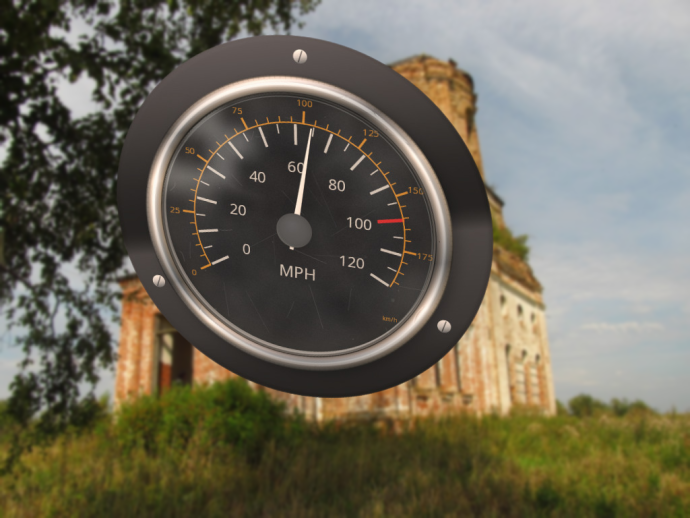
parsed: 65 mph
